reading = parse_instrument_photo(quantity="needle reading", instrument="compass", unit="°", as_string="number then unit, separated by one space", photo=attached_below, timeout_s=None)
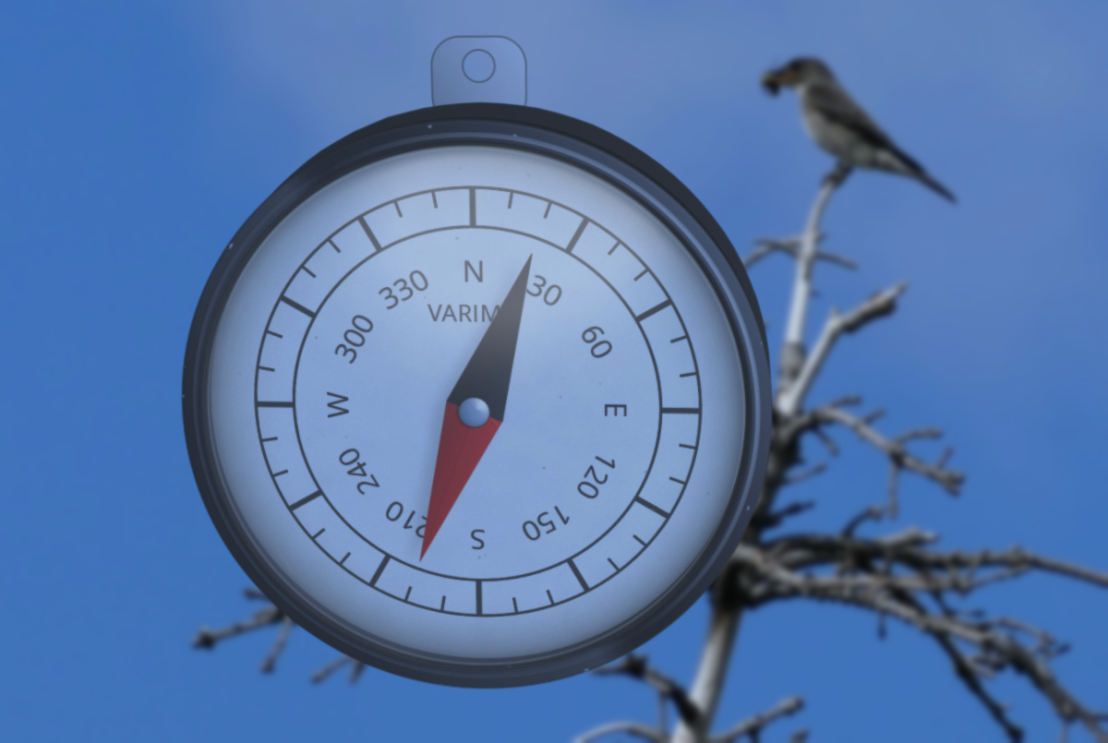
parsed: 200 °
